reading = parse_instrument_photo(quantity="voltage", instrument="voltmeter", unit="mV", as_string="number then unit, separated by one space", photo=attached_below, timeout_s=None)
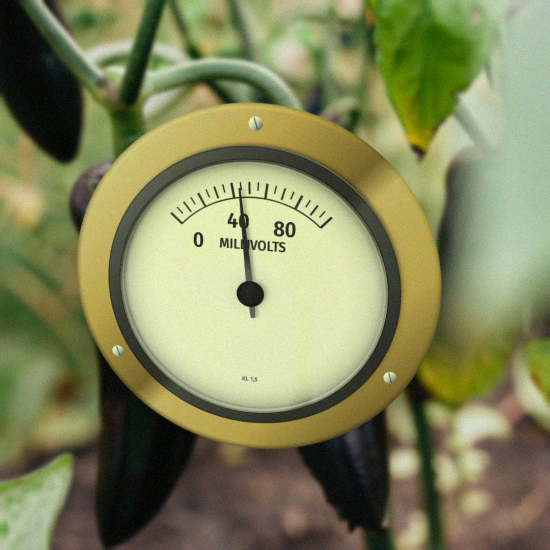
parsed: 45 mV
